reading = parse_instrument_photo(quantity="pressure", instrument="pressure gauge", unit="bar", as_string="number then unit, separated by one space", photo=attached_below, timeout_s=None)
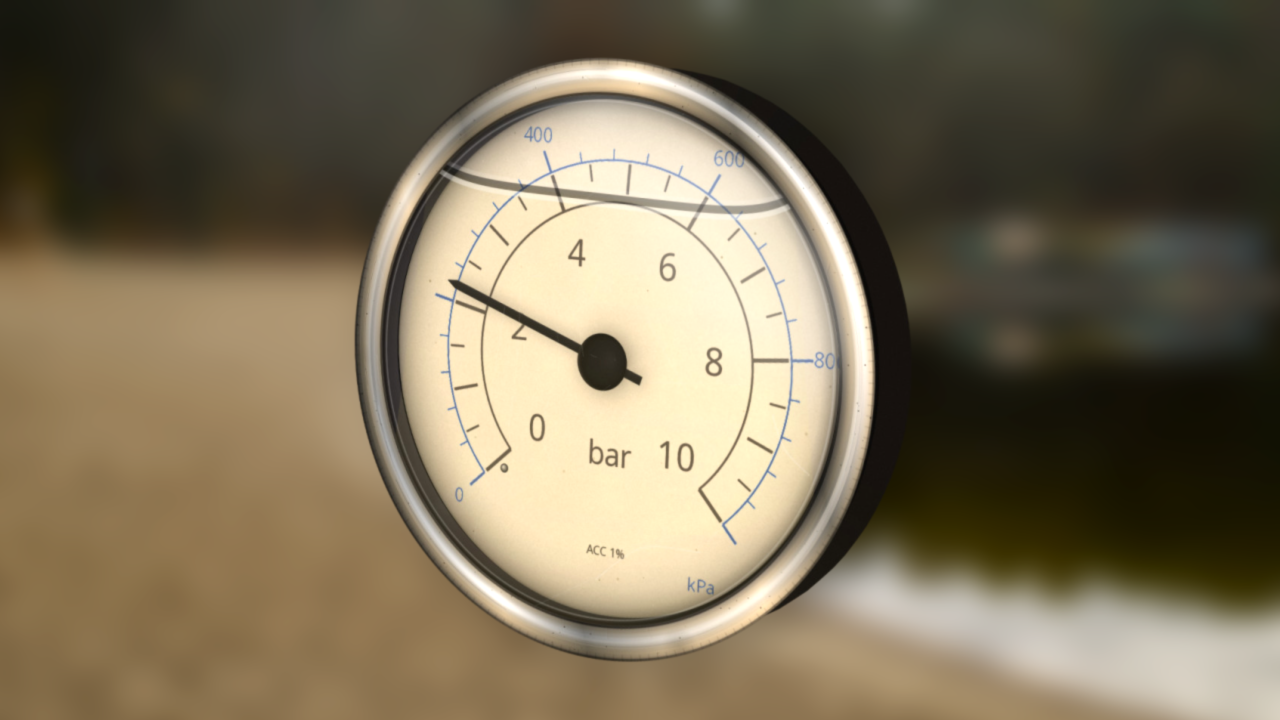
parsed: 2.25 bar
